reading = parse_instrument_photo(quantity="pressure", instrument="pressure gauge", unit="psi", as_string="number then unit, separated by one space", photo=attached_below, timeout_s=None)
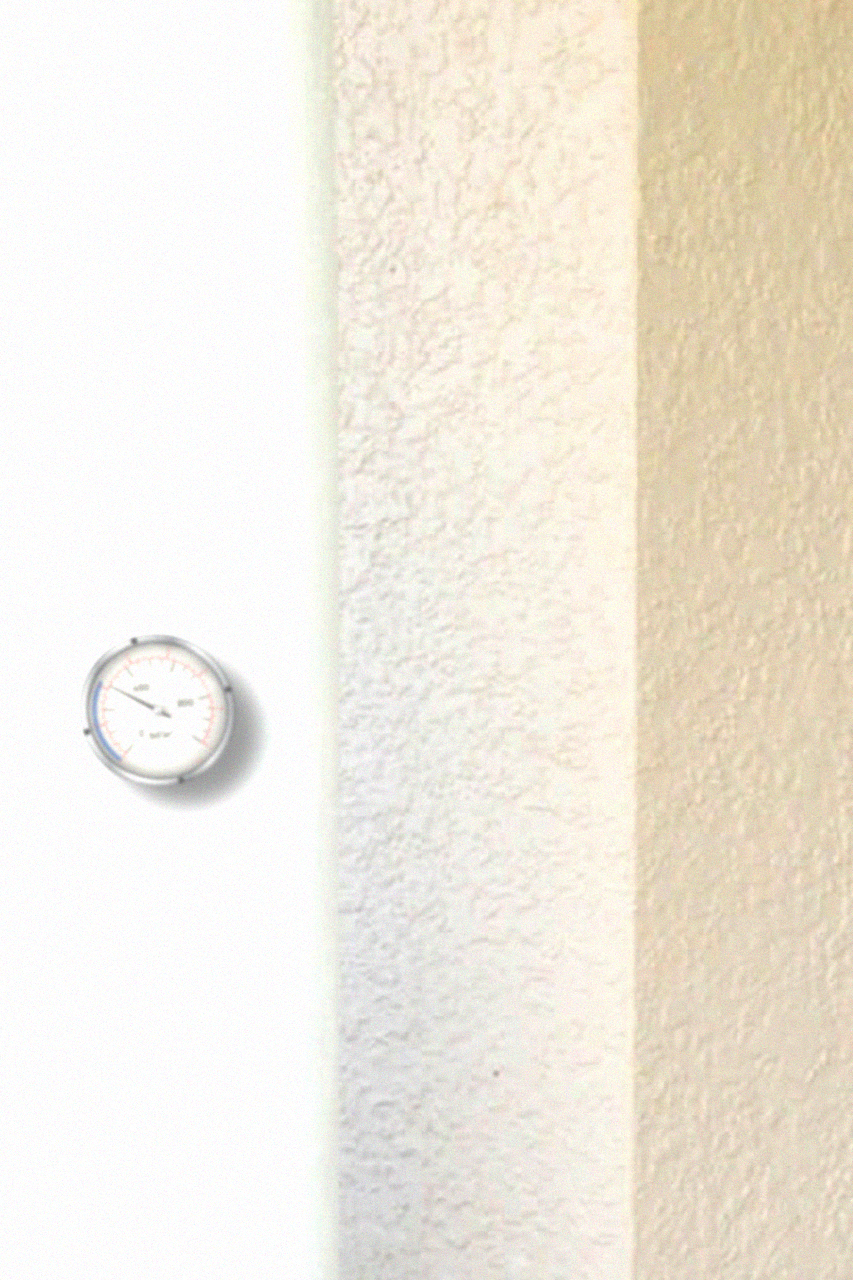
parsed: 300 psi
